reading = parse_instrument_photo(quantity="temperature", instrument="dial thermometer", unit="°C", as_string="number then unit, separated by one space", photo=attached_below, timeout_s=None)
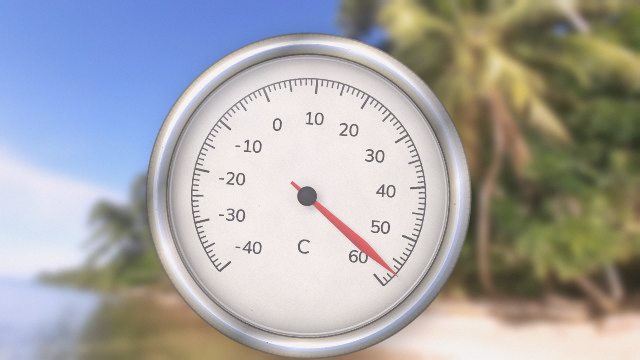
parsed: 57 °C
